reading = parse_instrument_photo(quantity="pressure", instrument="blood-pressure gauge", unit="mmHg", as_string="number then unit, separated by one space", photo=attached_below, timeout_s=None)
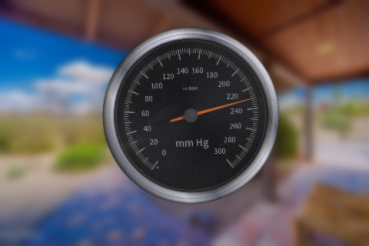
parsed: 230 mmHg
